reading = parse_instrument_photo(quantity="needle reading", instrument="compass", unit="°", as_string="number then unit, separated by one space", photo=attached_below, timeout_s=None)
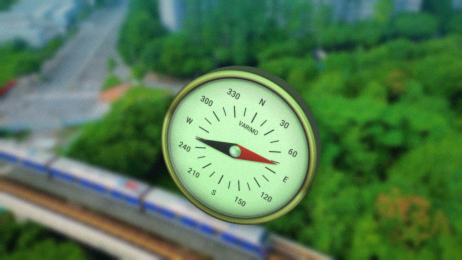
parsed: 75 °
